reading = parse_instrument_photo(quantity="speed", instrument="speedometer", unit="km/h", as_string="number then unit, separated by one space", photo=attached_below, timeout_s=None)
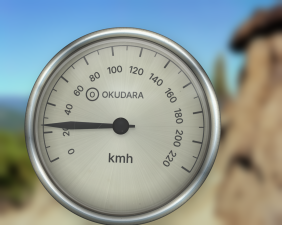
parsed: 25 km/h
